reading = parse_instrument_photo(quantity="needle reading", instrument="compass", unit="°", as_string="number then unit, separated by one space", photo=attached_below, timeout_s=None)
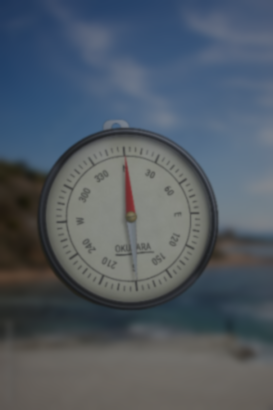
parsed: 0 °
